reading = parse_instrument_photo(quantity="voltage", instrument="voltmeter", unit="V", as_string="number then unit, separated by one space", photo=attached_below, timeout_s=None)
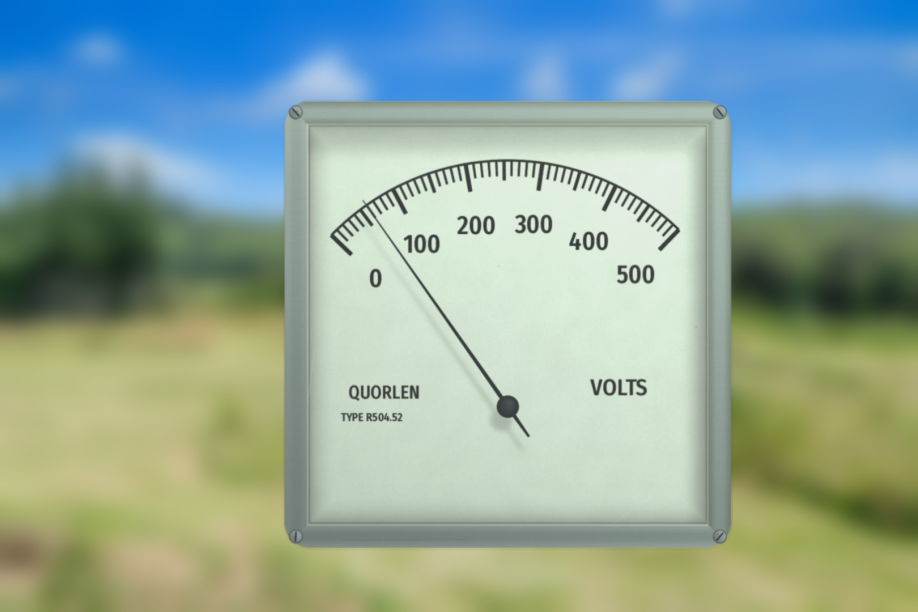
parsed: 60 V
